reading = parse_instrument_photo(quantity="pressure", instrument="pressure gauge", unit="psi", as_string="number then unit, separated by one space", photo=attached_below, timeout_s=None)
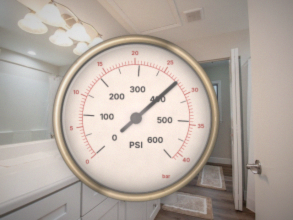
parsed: 400 psi
